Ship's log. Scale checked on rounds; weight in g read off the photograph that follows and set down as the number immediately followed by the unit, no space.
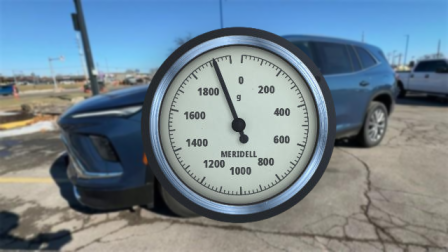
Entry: 1920g
